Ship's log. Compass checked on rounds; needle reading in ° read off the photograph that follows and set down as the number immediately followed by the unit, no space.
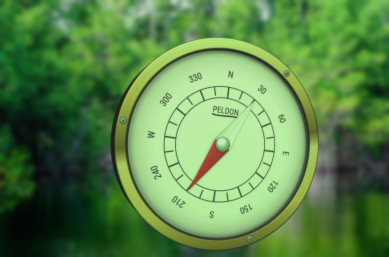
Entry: 210°
